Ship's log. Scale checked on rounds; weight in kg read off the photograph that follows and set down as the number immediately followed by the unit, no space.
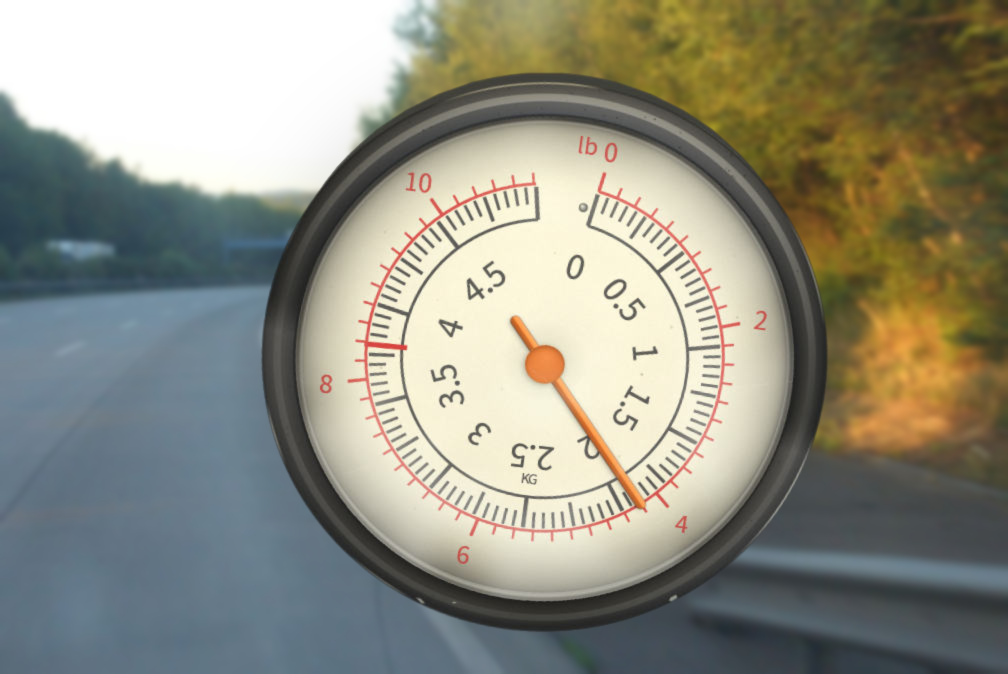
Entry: 1.9kg
